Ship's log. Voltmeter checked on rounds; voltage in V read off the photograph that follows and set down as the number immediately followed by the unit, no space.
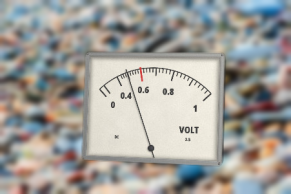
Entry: 0.5V
